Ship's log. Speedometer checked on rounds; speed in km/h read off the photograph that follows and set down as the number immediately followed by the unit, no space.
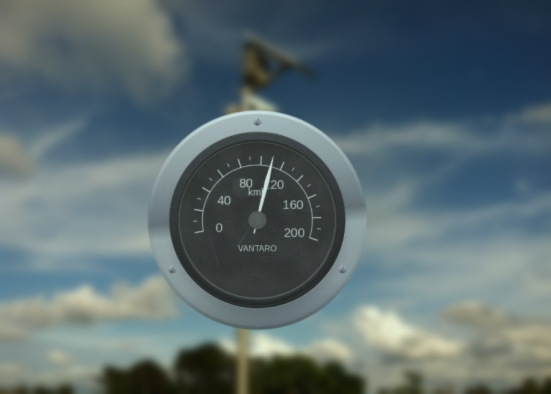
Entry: 110km/h
